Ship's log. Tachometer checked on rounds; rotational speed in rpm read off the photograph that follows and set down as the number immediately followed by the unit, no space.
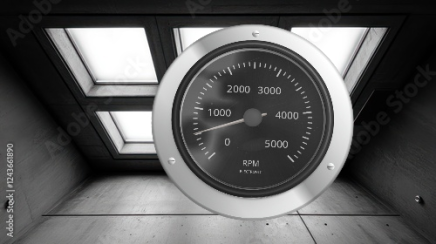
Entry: 500rpm
